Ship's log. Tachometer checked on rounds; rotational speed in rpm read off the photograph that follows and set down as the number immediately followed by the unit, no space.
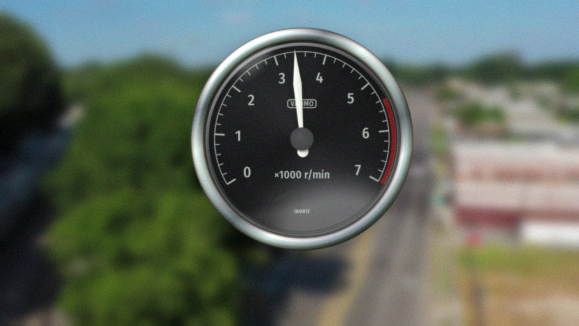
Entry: 3400rpm
